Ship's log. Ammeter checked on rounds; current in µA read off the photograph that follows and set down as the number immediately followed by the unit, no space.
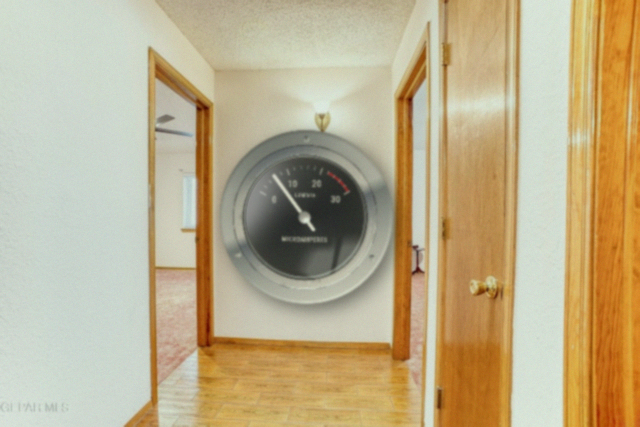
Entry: 6µA
